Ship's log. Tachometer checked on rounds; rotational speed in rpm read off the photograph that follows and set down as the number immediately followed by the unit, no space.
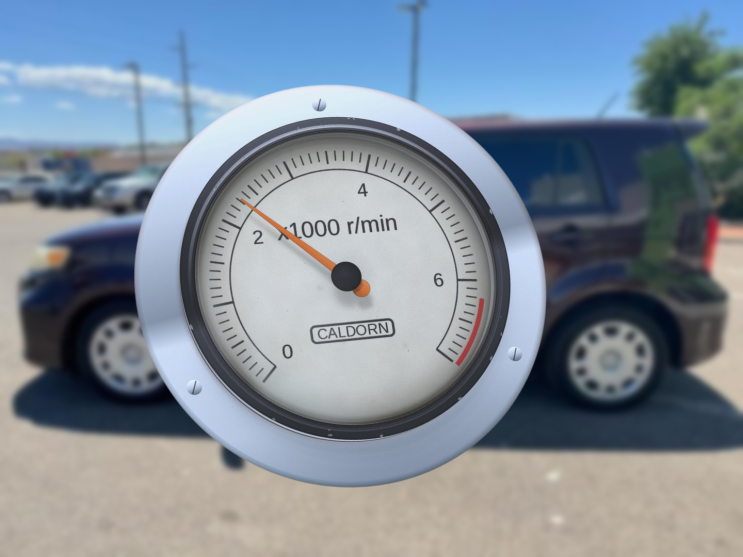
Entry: 2300rpm
